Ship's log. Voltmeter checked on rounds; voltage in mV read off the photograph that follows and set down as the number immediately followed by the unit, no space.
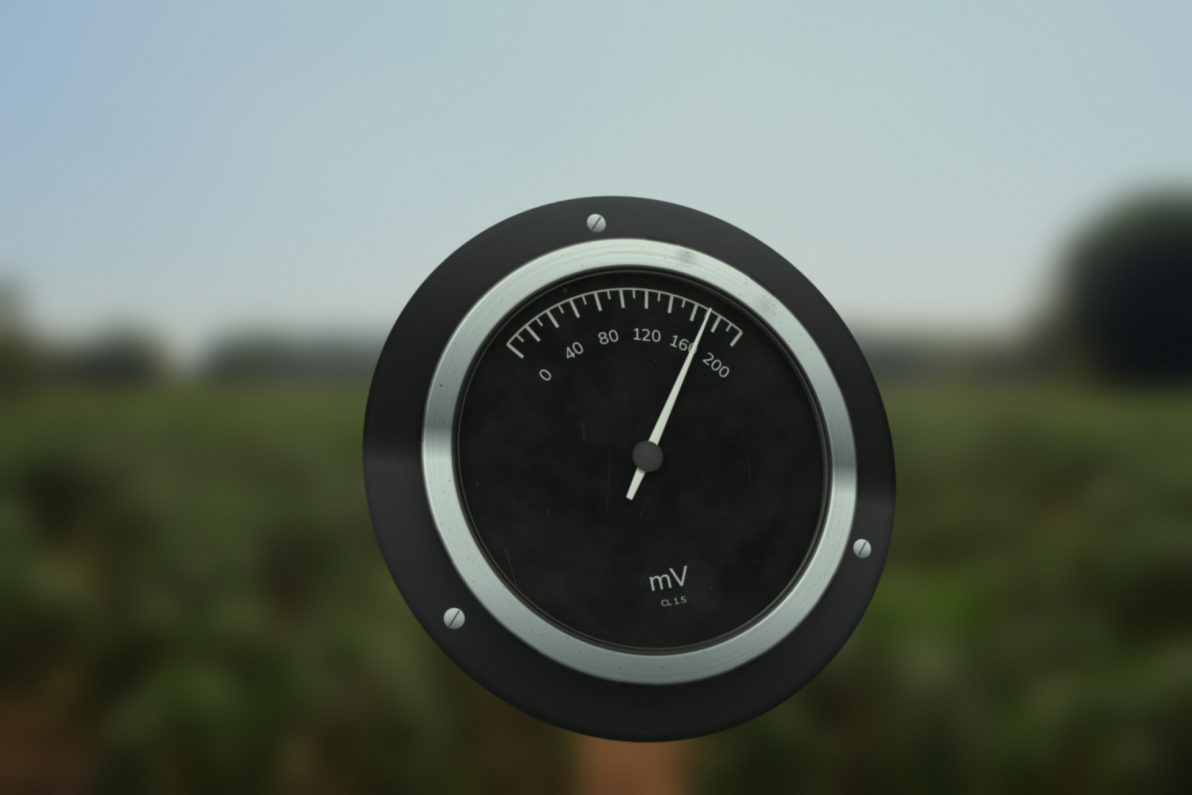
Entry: 170mV
